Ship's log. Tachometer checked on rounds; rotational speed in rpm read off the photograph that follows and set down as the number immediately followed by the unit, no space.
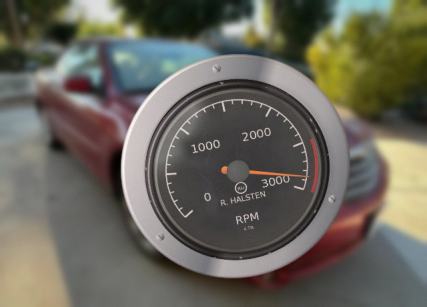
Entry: 2850rpm
